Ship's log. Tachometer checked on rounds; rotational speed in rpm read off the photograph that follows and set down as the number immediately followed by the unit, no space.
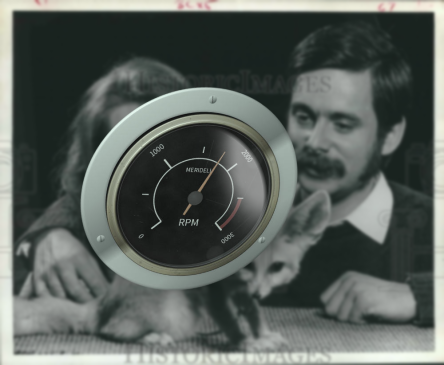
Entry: 1750rpm
